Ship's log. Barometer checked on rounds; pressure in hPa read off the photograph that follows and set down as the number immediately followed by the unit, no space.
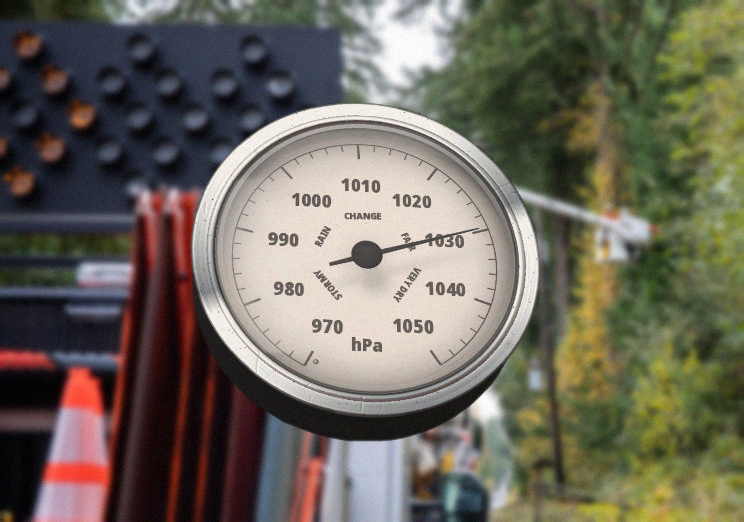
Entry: 1030hPa
